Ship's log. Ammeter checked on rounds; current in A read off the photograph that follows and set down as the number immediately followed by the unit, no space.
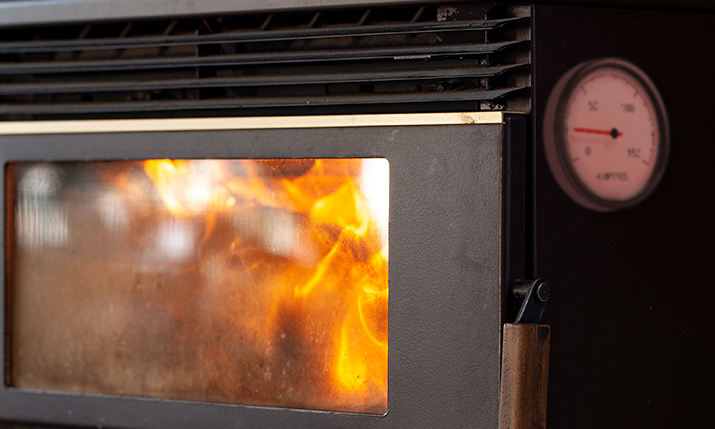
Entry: 20A
